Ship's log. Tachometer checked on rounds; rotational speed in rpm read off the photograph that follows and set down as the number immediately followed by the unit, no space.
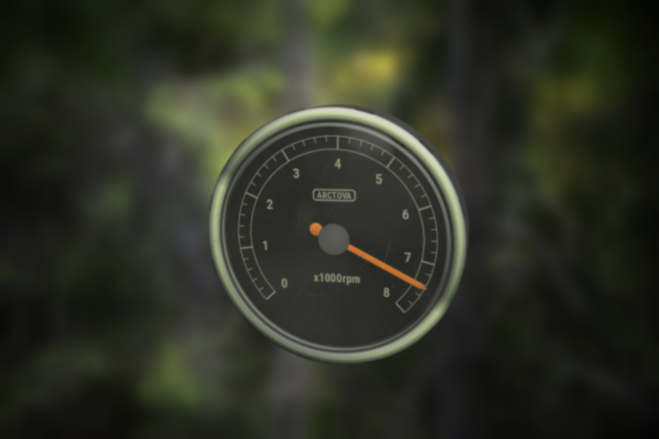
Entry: 7400rpm
